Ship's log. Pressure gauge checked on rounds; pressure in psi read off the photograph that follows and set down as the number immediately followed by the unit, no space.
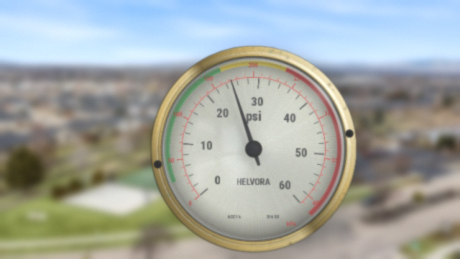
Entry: 25psi
